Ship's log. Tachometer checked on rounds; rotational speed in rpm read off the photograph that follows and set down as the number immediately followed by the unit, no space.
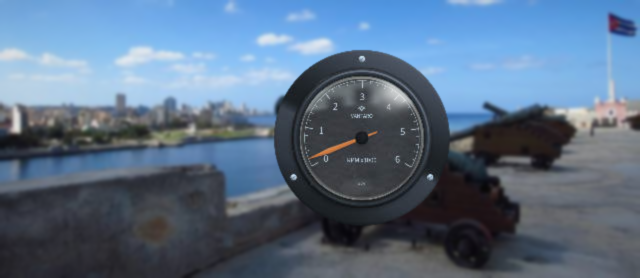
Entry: 200rpm
